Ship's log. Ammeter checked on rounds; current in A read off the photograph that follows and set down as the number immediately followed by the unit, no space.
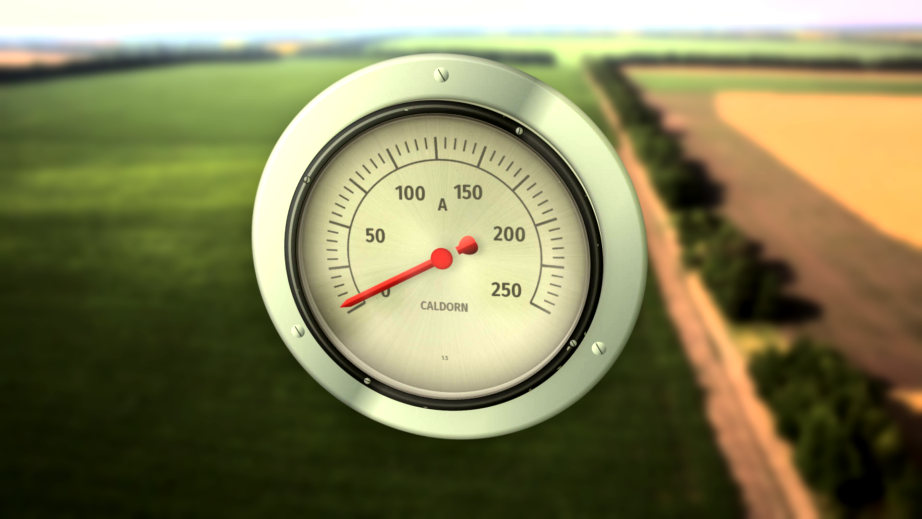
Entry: 5A
